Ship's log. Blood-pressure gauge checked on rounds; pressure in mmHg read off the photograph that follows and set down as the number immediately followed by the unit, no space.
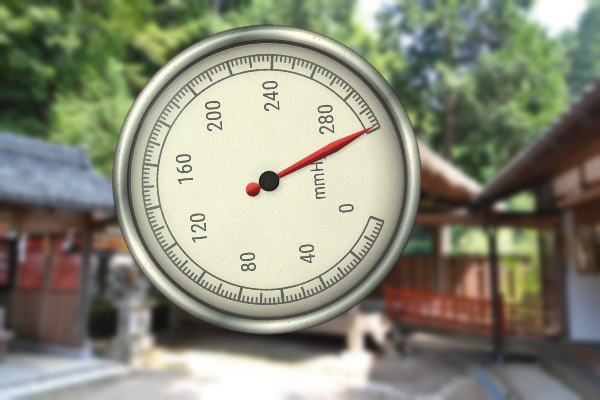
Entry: 298mmHg
